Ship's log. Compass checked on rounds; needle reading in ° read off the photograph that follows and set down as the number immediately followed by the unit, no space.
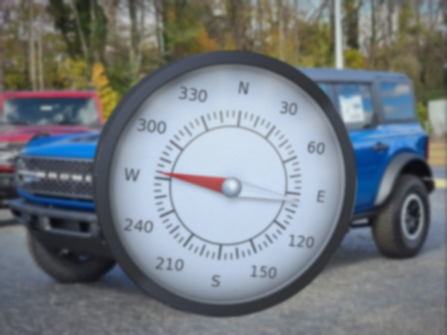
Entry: 275°
